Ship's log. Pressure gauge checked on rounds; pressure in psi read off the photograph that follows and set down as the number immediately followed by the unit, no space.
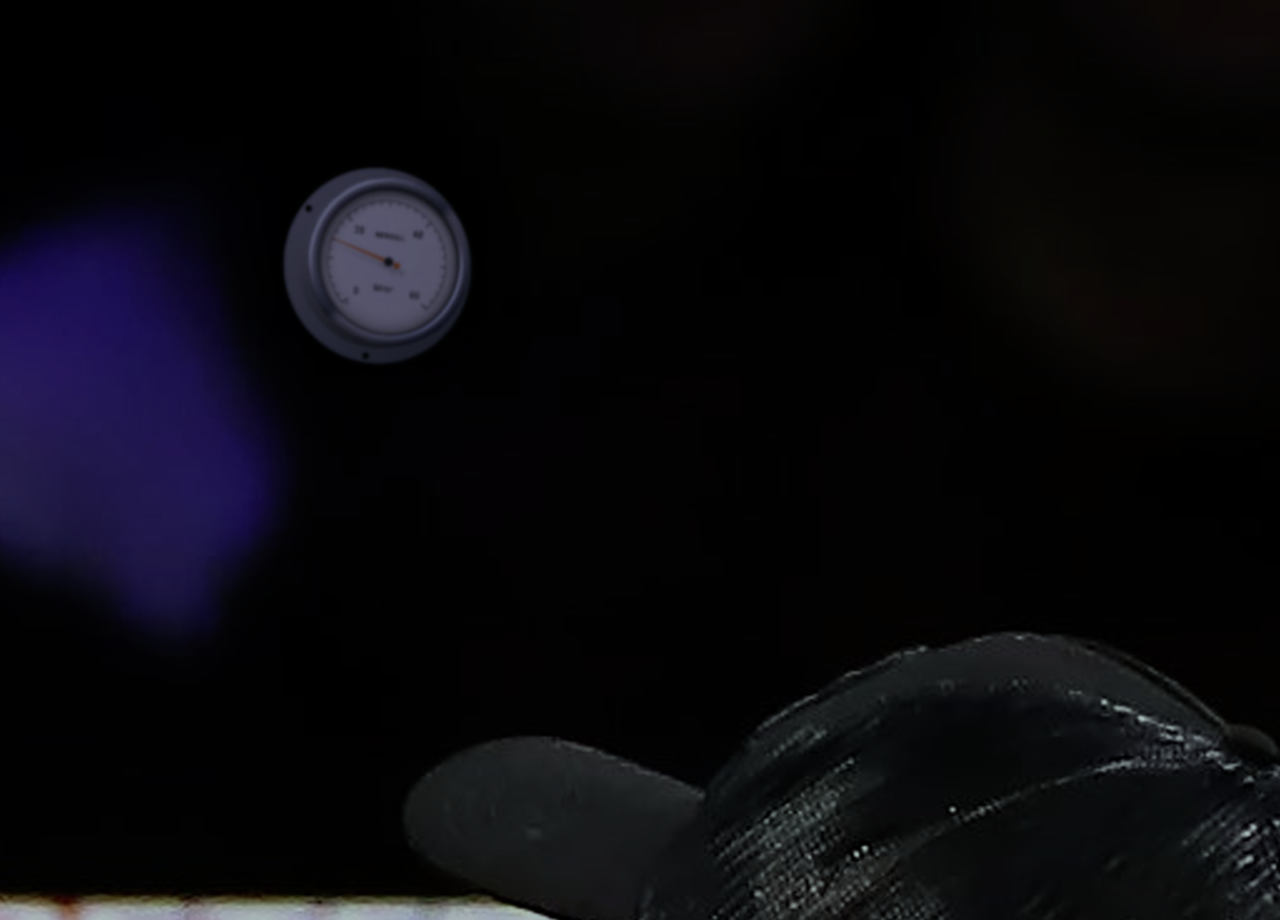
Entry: 14psi
